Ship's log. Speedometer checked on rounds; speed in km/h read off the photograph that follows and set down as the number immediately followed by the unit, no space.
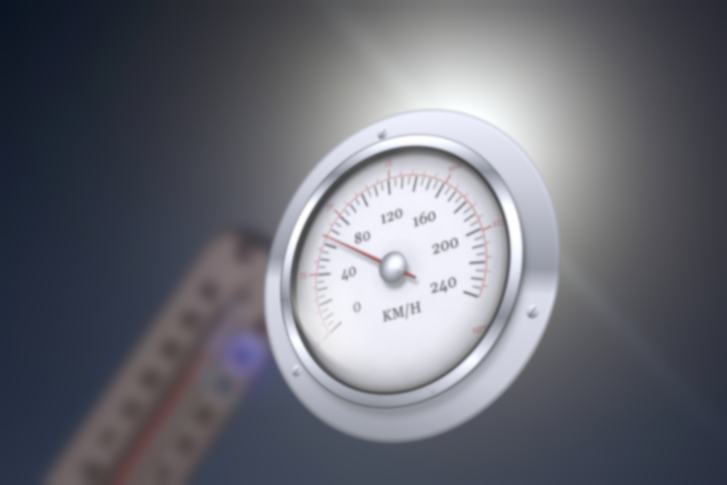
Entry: 65km/h
